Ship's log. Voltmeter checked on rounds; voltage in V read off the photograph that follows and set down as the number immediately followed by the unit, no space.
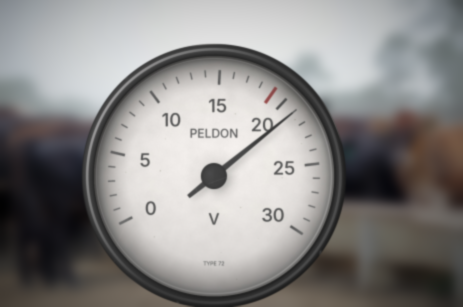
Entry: 21V
